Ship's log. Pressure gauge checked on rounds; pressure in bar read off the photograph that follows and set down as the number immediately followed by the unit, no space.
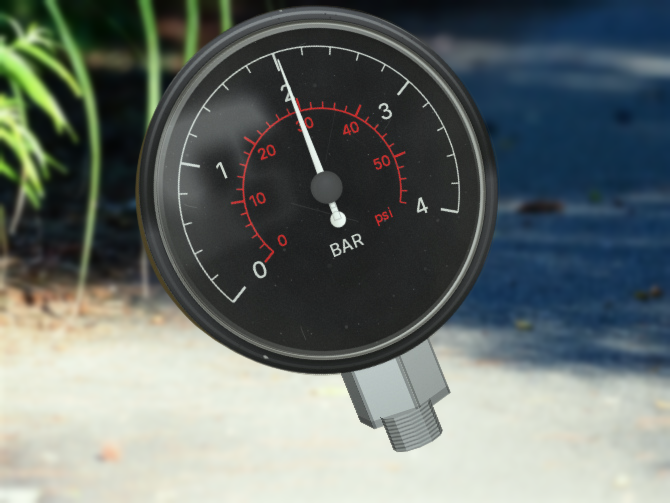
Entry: 2bar
